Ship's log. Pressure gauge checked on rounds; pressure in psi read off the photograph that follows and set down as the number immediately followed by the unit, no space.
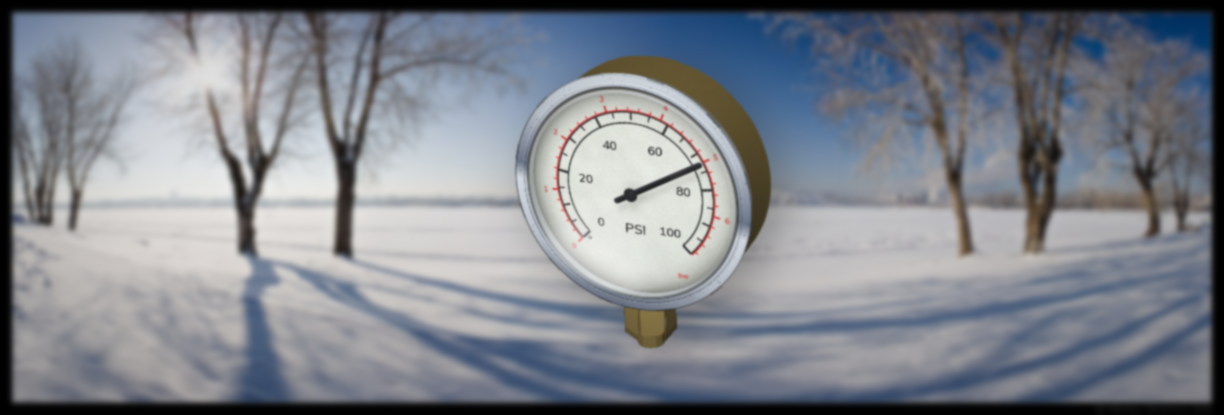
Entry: 72.5psi
